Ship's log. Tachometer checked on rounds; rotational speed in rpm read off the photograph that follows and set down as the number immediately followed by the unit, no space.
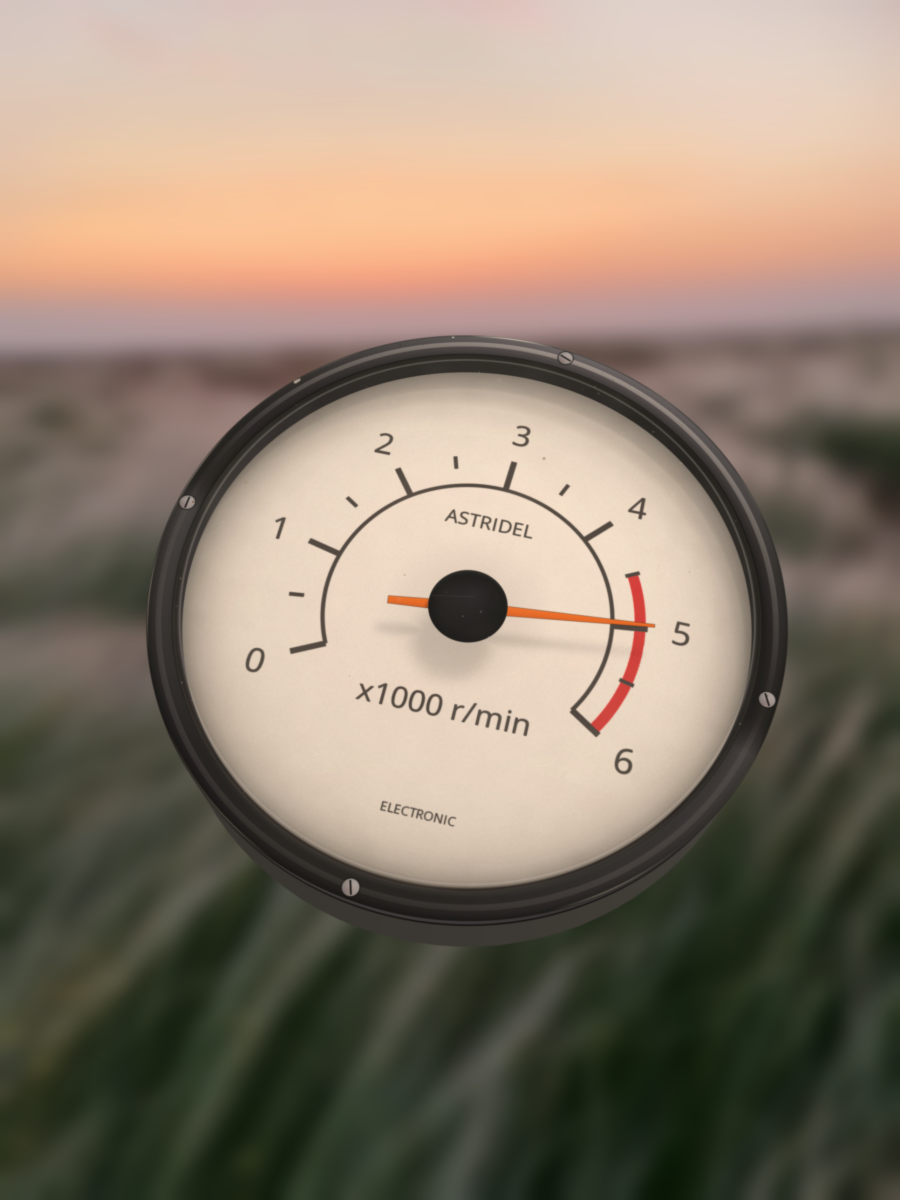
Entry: 5000rpm
